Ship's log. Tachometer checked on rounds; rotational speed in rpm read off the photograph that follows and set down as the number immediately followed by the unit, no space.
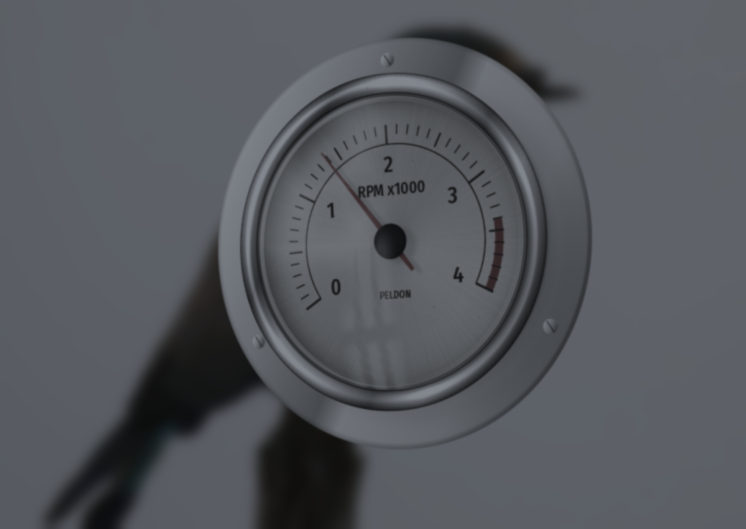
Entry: 1400rpm
